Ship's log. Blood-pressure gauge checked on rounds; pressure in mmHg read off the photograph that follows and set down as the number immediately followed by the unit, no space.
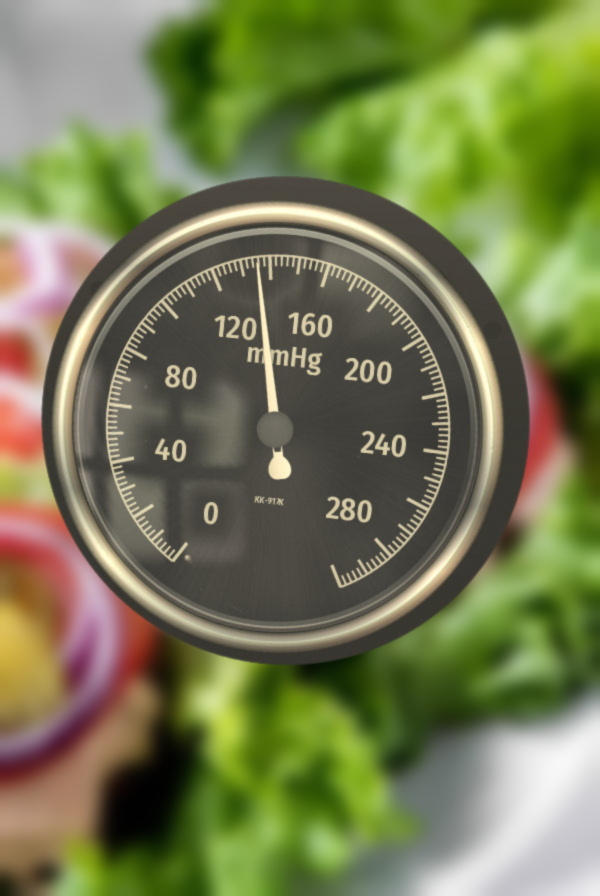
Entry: 136mmHg
